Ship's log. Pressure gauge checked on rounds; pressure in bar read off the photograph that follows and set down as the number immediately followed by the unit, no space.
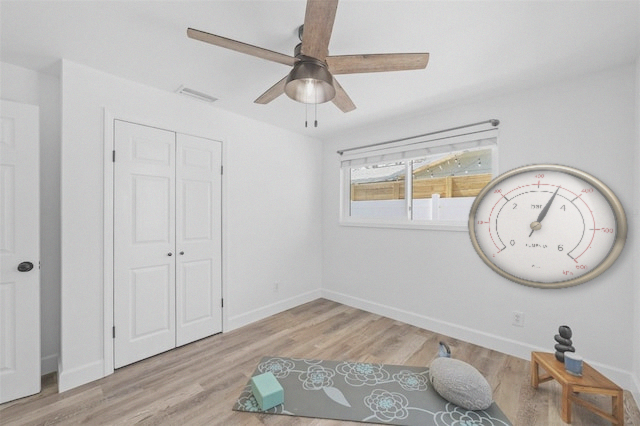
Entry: 3.5bar
